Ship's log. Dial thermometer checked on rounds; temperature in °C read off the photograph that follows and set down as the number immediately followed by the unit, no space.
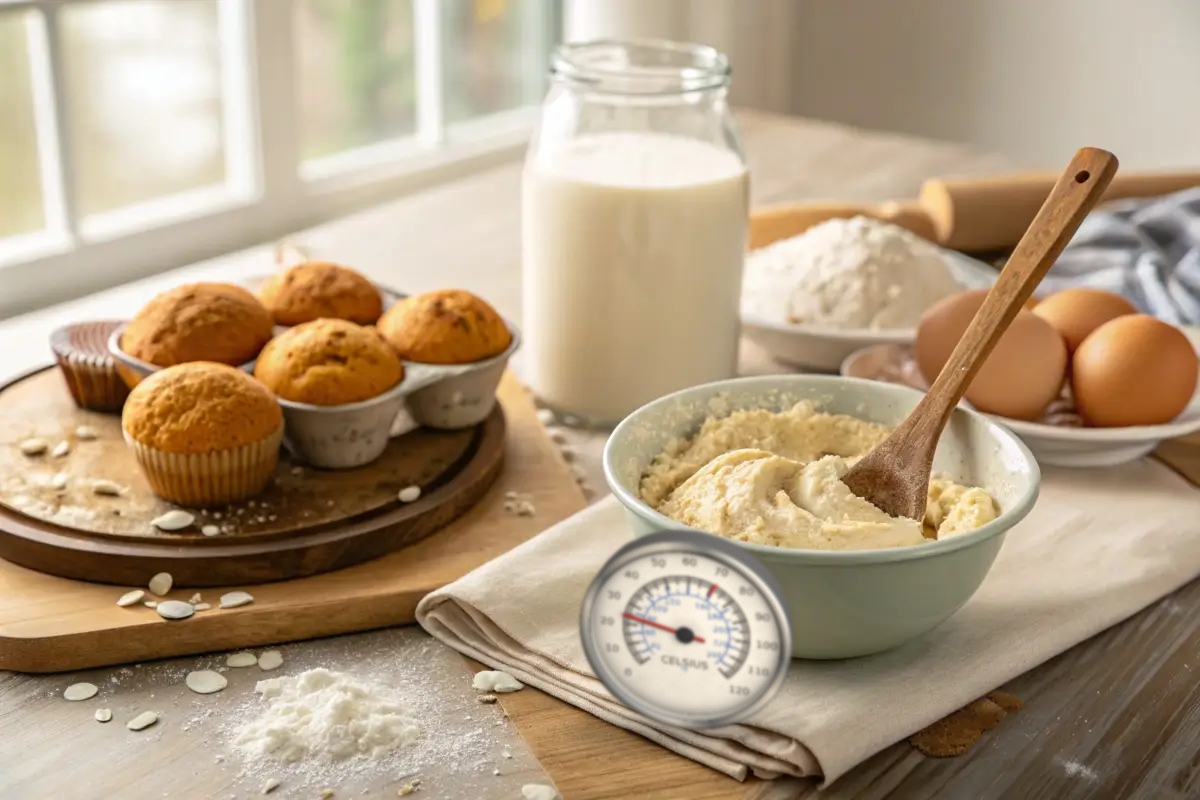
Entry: 25°C
